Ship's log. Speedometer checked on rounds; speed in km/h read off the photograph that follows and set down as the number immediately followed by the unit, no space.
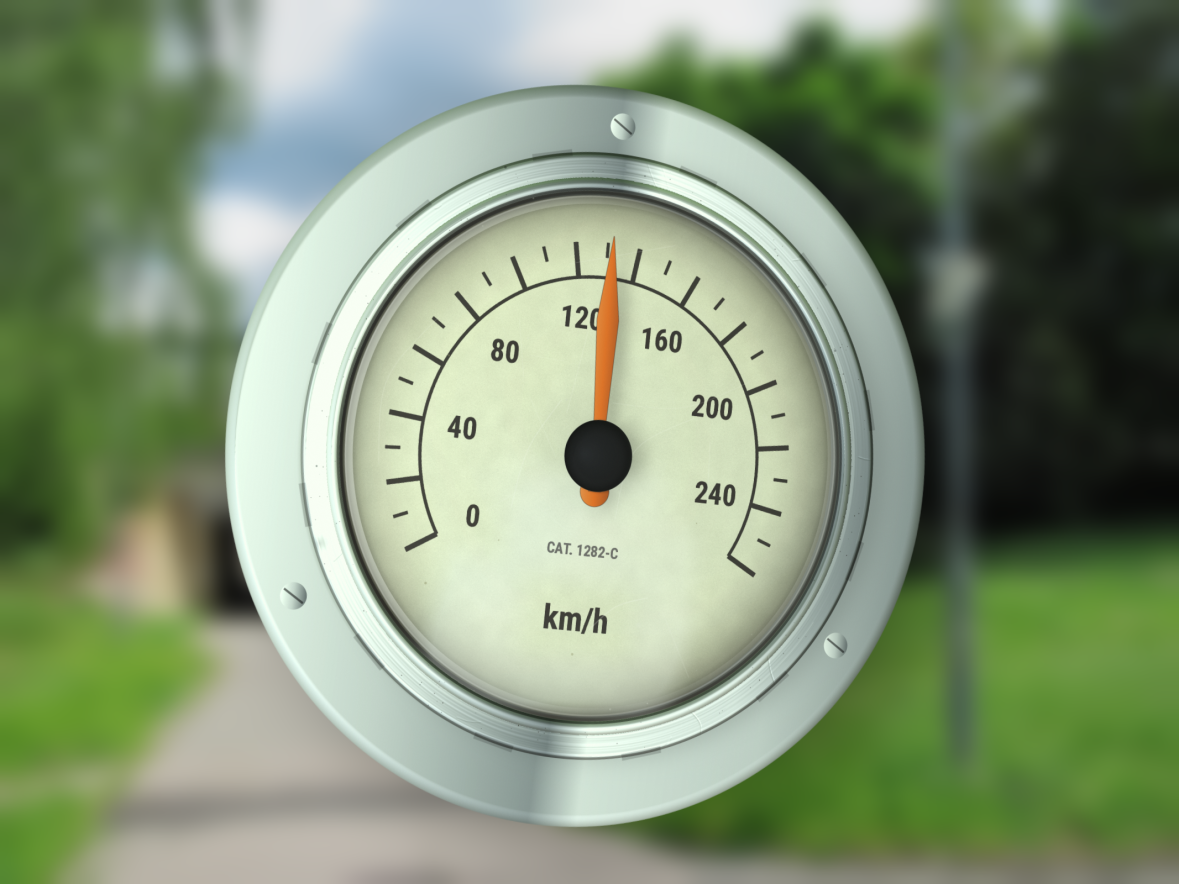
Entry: 130km/h
